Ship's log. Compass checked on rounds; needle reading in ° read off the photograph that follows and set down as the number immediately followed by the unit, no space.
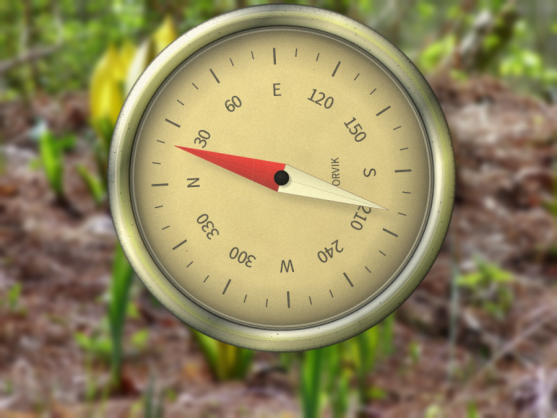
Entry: 20°
